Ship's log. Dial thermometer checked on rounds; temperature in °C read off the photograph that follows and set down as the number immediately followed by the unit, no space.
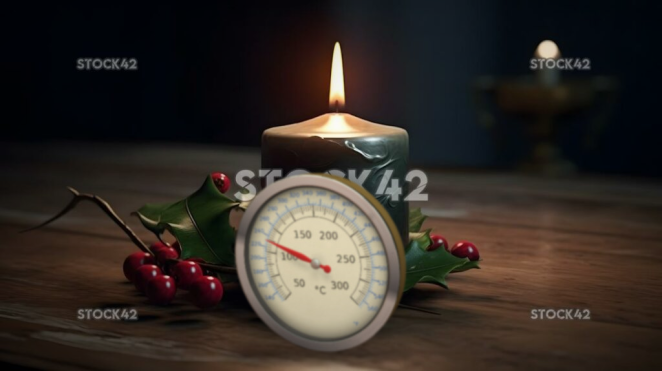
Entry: 112.5°C
